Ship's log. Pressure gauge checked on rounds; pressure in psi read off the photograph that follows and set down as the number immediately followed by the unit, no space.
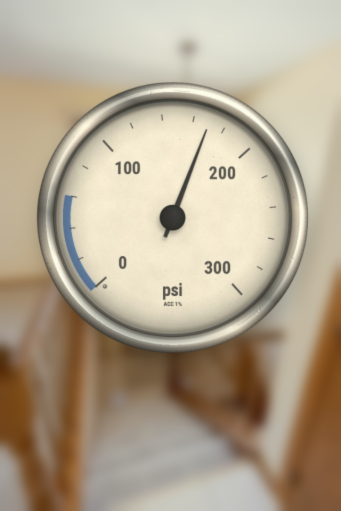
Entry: 170psi
